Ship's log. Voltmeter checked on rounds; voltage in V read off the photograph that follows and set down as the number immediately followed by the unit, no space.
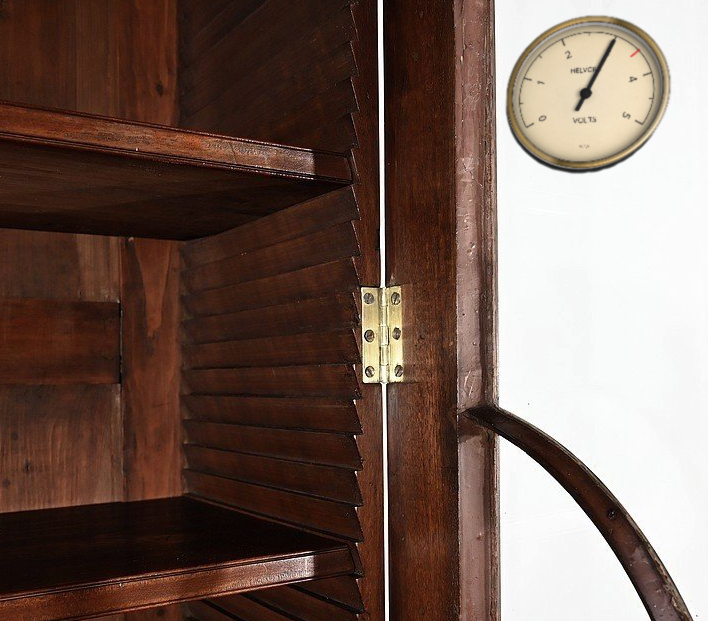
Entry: 3V
